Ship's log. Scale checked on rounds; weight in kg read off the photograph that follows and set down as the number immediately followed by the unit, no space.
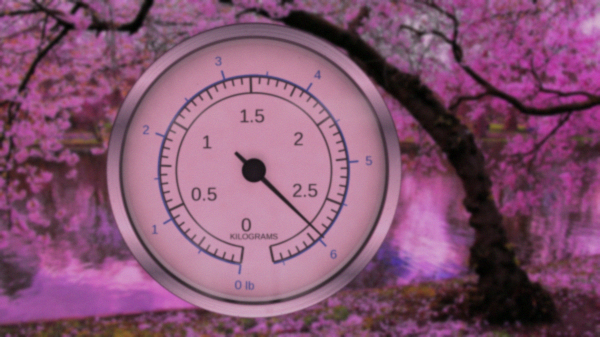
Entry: 2.7kg
